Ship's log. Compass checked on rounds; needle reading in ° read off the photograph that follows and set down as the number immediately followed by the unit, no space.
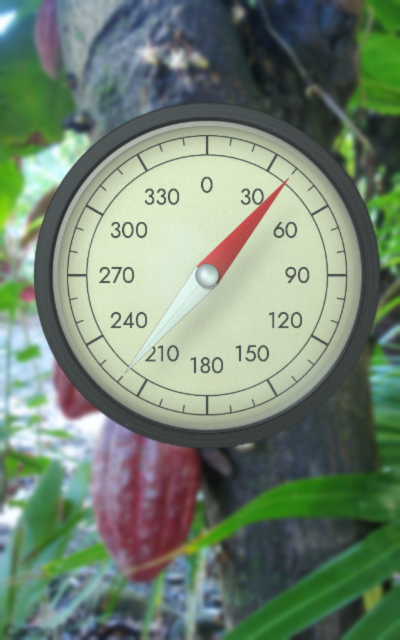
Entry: 40°
